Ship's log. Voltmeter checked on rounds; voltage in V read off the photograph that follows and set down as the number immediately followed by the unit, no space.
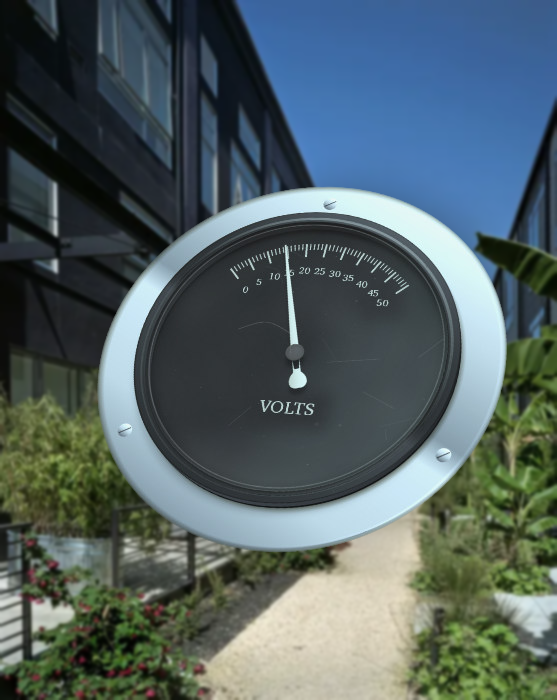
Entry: 15V
